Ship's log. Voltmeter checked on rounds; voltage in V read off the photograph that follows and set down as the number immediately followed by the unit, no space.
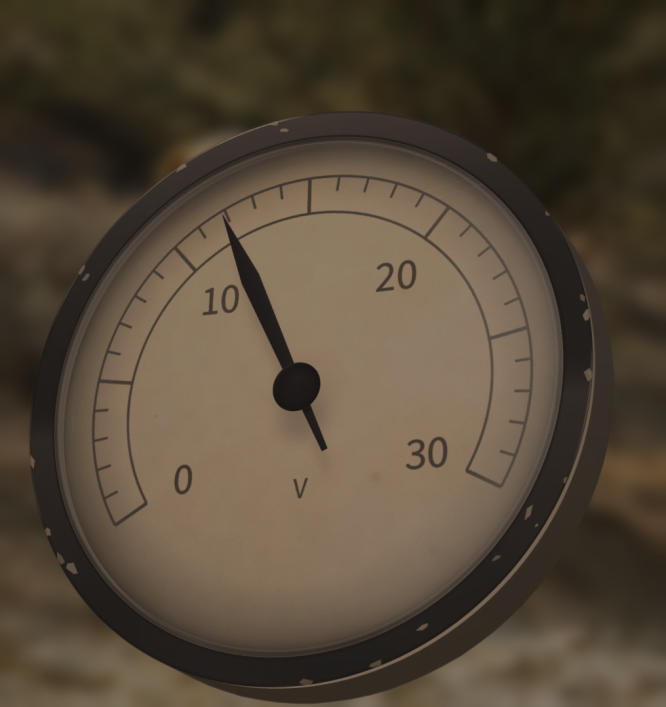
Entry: 12V
